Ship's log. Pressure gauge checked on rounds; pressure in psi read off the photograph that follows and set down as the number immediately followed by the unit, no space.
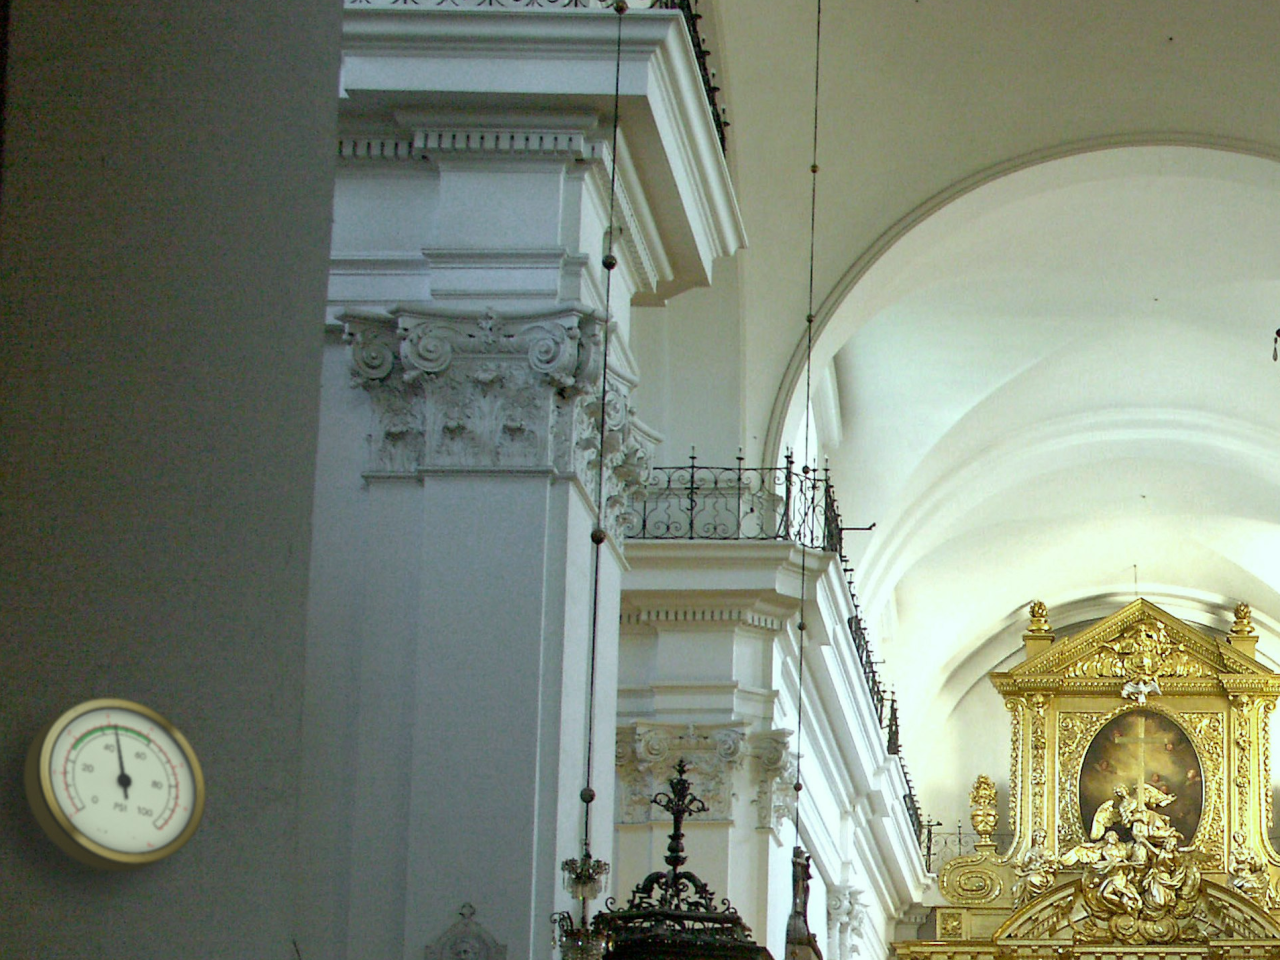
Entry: 45psi
